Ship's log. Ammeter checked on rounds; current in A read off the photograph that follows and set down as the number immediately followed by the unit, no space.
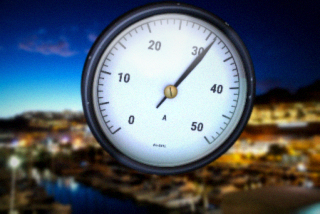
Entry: 31A
